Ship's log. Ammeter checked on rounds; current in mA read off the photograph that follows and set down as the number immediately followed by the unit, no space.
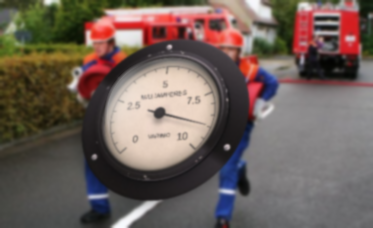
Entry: 9mA
